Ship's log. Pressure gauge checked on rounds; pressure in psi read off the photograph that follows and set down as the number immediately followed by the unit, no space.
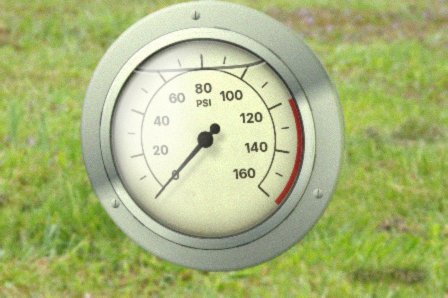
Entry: 0psi
